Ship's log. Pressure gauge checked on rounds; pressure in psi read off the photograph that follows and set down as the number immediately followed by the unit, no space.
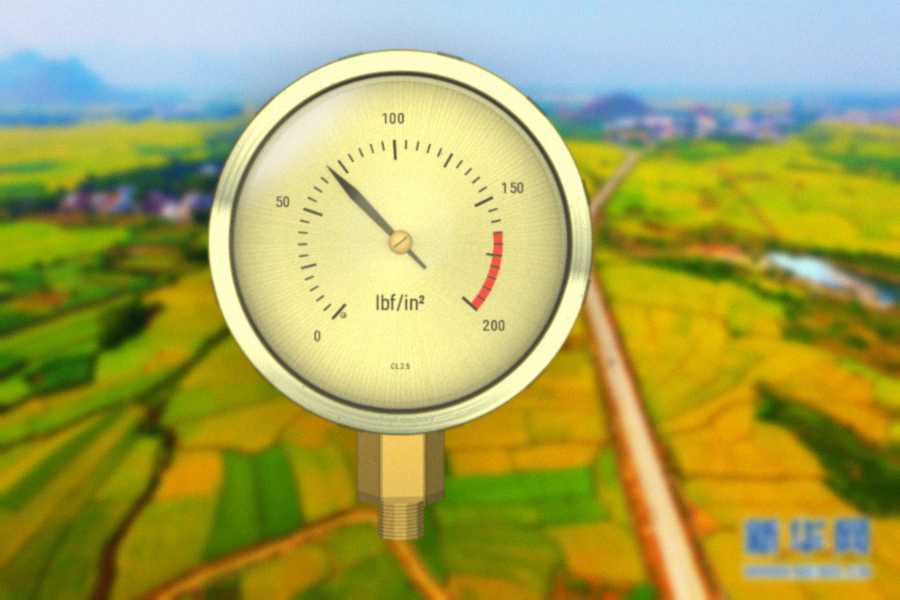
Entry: 70psi
